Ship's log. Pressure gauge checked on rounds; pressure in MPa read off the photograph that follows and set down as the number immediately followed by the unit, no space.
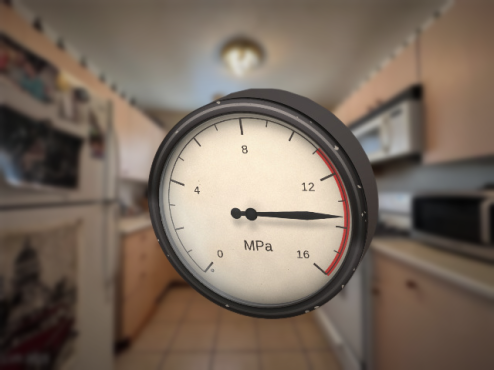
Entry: 13.5MPa
